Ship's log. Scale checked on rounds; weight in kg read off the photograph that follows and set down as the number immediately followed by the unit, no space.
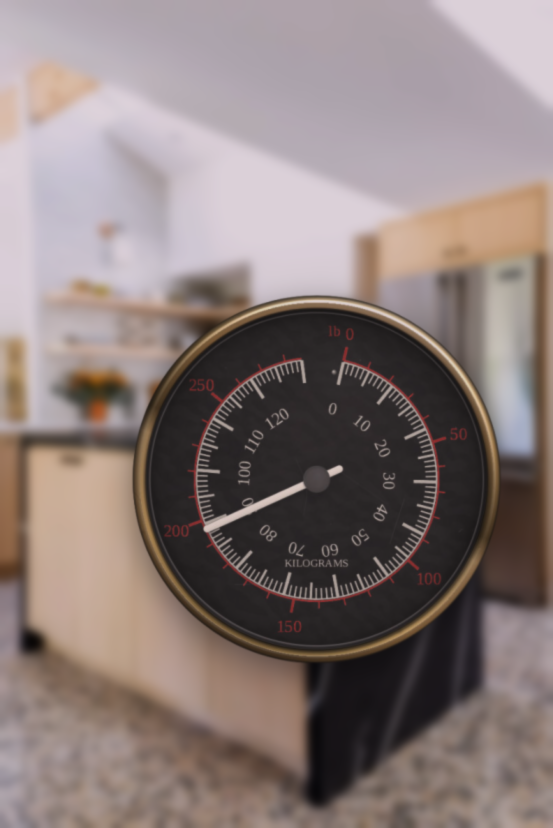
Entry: 89kg
